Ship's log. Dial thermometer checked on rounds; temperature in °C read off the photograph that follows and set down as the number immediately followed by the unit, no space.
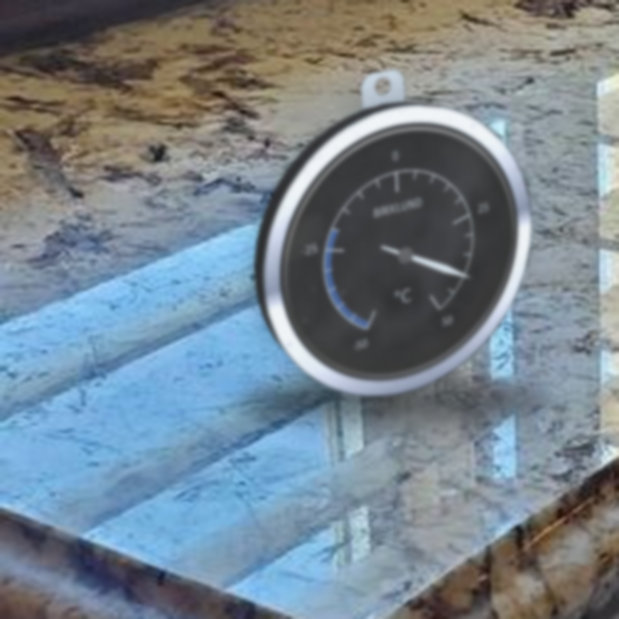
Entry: 40°C
